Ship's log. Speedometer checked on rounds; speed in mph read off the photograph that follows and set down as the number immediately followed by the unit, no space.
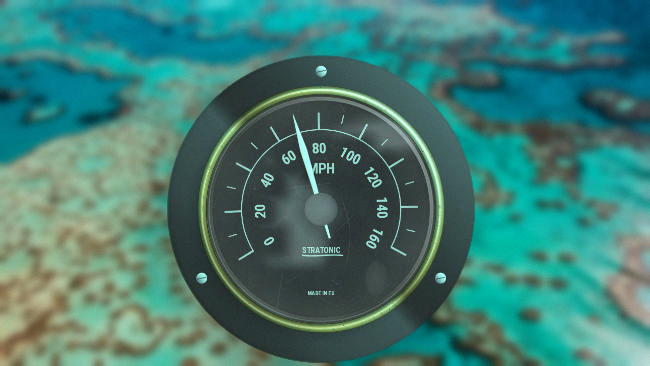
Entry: 70mph
